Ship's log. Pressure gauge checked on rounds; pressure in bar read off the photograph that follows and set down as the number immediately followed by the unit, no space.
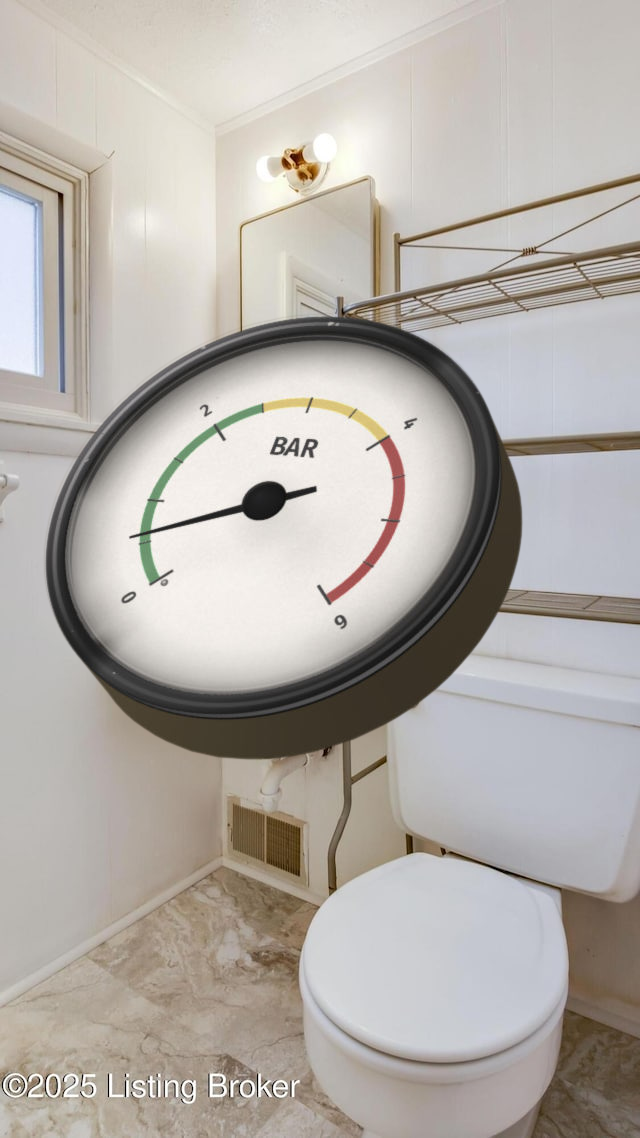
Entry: 0.5bar
